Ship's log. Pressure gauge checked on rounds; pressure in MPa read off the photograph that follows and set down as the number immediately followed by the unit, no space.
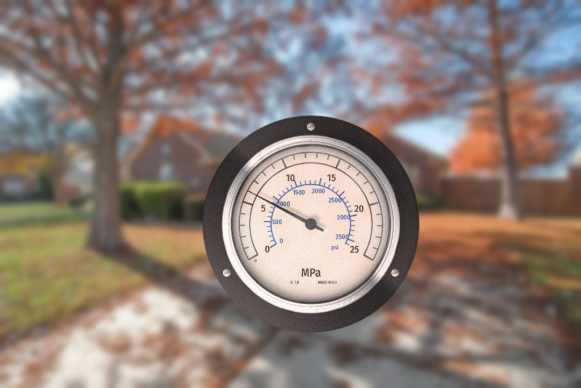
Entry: 6MPa
